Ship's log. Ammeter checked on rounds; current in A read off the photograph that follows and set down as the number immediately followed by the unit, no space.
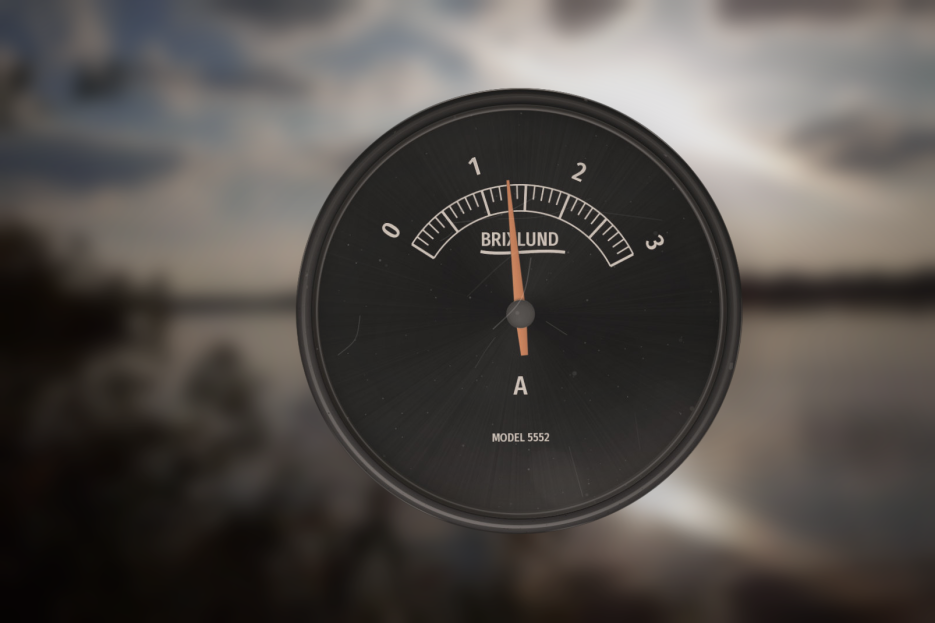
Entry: 1.3A
